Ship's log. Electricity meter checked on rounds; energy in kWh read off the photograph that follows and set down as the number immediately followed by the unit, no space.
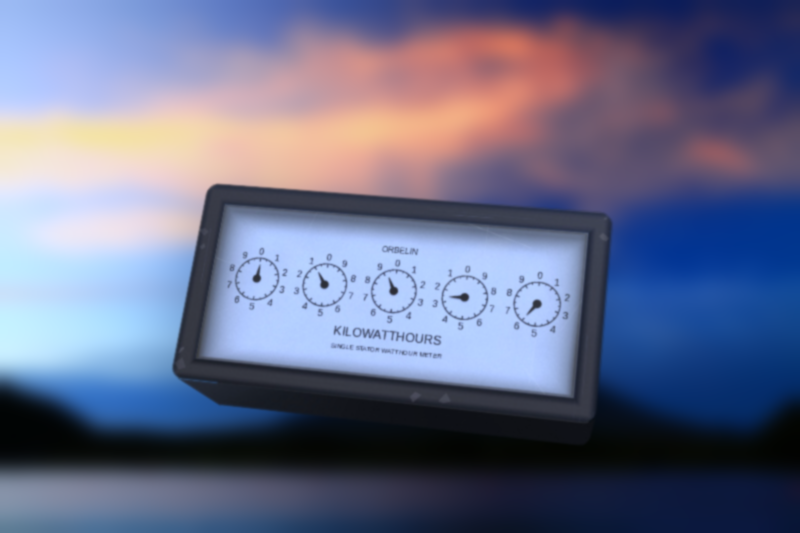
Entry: 926kWh
